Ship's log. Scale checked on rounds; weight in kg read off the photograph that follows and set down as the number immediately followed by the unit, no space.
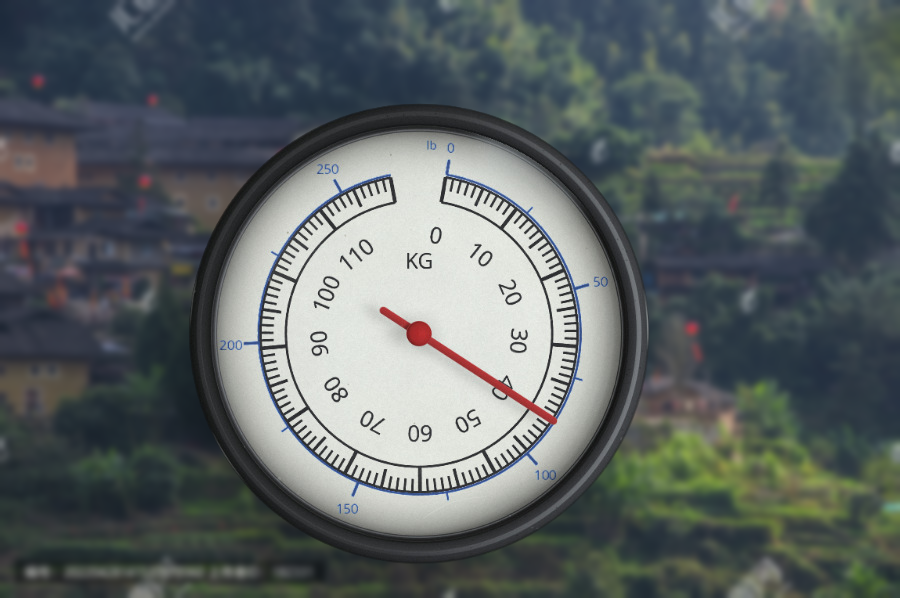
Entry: 40kg
